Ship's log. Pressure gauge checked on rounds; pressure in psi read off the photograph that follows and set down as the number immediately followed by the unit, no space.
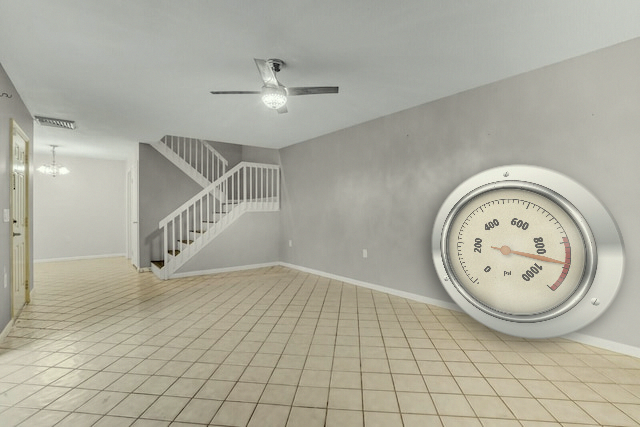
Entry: 880psi
